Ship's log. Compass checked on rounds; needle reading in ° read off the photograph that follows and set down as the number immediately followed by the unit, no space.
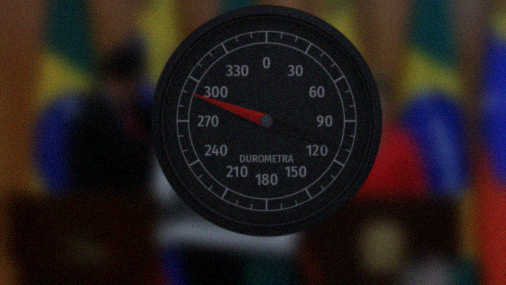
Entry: 290°
